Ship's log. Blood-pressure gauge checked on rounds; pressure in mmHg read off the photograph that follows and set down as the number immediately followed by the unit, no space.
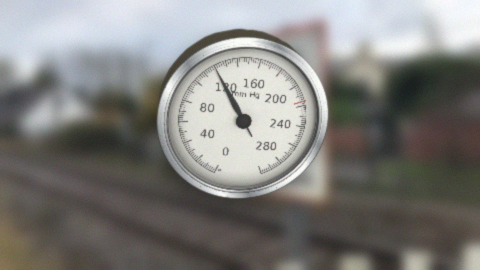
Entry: 120mmHg
